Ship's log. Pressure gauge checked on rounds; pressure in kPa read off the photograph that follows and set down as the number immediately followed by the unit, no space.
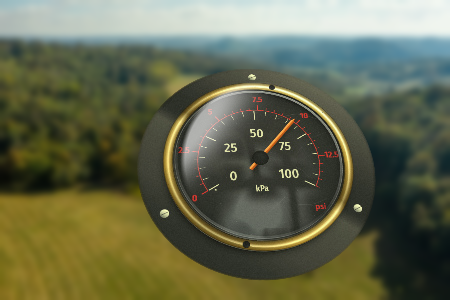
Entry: 67.5kPa
